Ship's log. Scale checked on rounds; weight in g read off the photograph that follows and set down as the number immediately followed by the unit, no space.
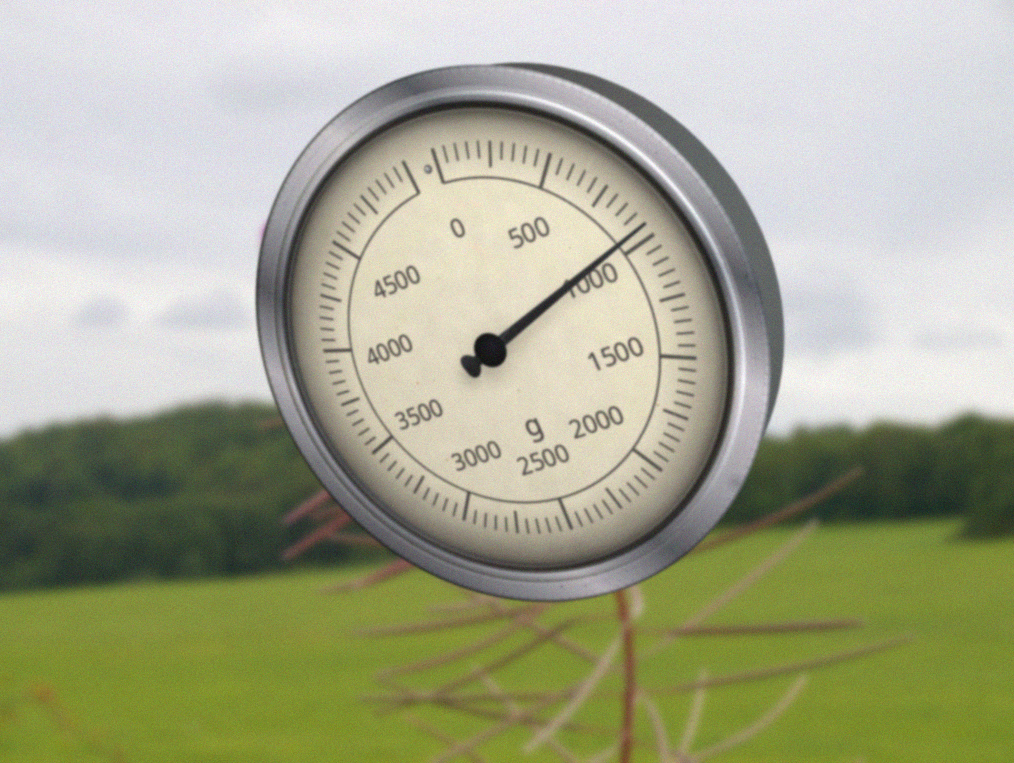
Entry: 950g
